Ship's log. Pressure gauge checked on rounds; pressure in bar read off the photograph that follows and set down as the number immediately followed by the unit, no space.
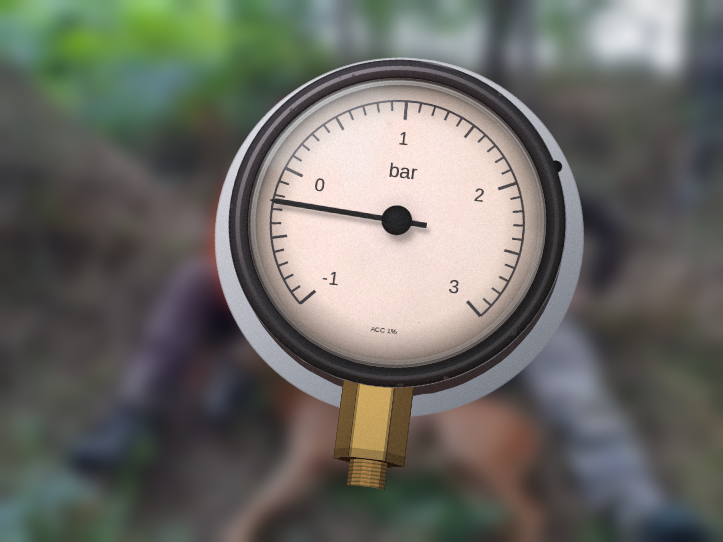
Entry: -0.25bar
